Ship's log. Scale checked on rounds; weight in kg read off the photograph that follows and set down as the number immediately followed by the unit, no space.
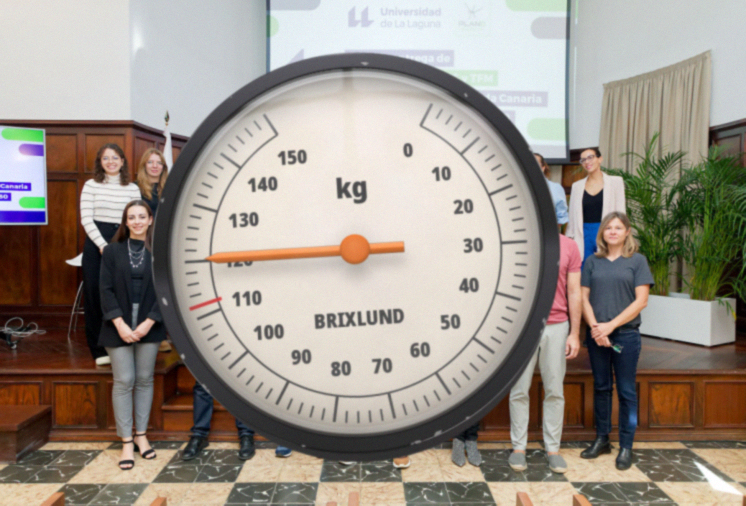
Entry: 120kg
